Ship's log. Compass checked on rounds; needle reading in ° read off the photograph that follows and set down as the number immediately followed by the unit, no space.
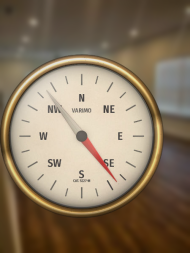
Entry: 142.5°
